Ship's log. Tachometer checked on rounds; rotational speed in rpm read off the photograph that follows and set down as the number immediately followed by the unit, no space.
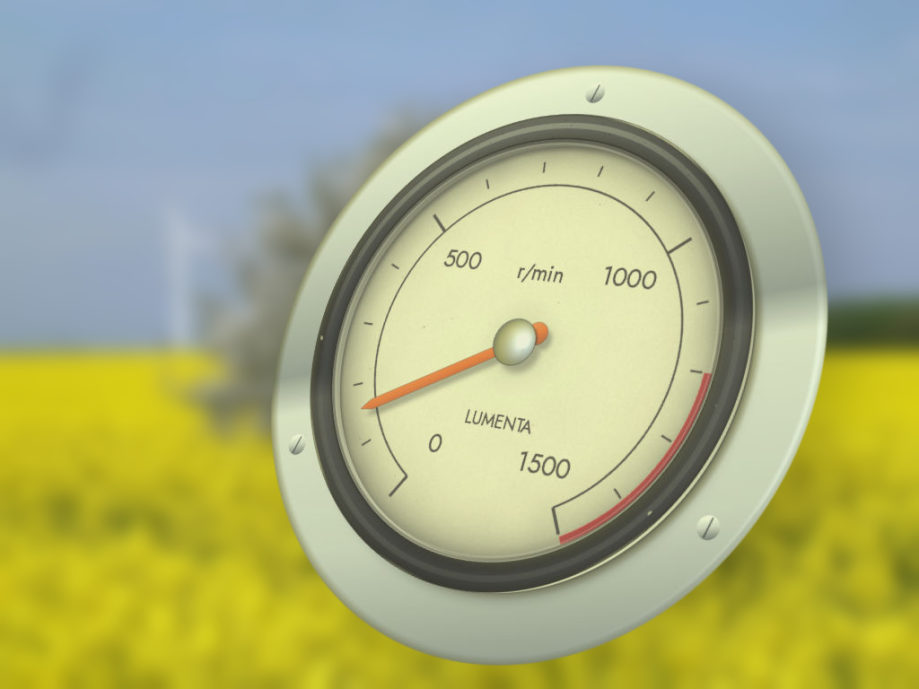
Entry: 150rpm
